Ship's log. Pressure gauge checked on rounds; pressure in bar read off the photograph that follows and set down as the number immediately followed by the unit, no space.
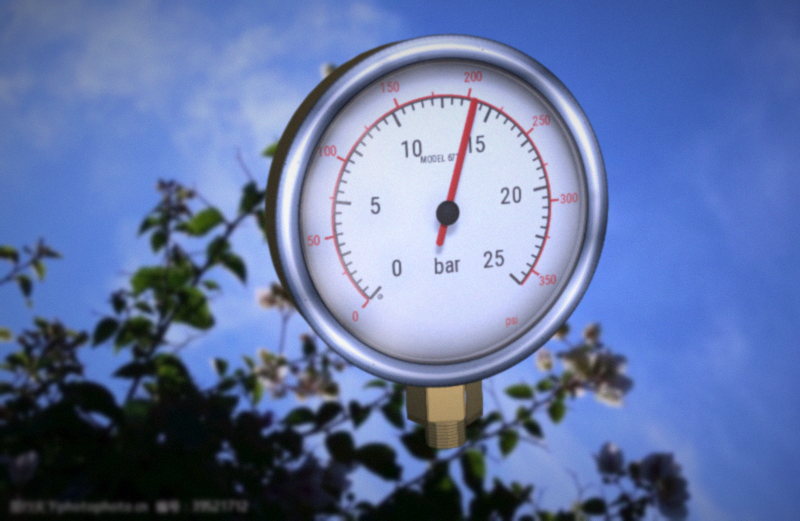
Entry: 14bar
